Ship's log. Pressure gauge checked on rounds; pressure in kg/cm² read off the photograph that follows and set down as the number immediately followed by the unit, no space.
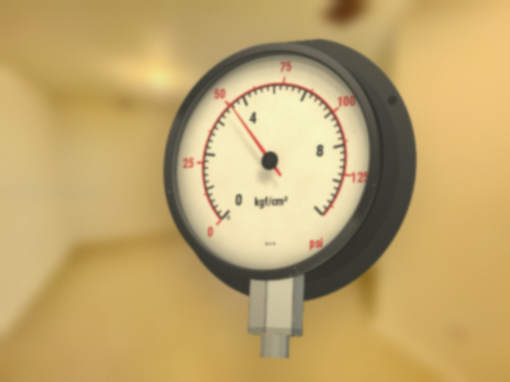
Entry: 3.6kg/cm²
